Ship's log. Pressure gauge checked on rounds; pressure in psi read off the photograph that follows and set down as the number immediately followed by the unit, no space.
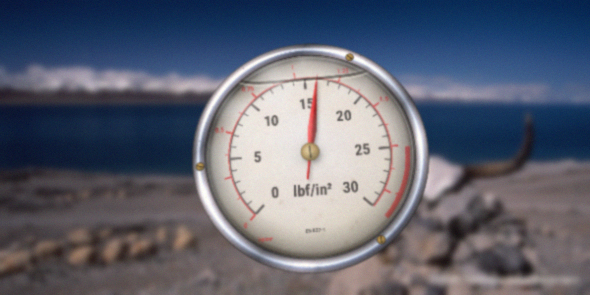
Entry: 16psi
